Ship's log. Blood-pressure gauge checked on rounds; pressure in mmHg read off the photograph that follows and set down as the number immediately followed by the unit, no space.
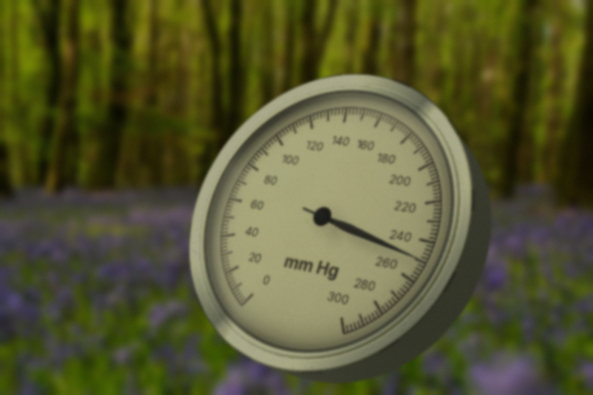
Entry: 250mmHg
